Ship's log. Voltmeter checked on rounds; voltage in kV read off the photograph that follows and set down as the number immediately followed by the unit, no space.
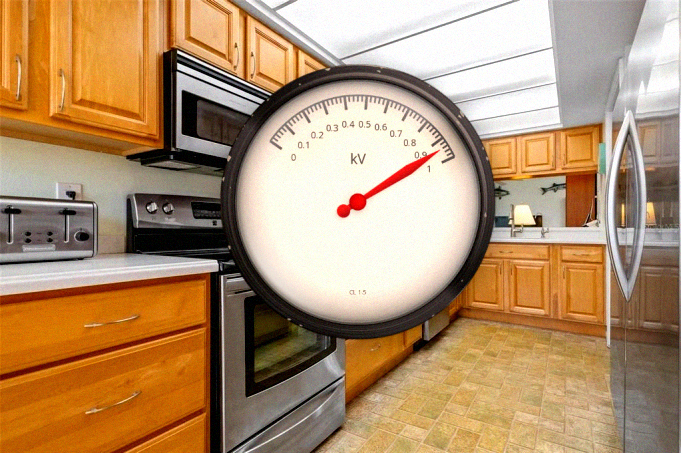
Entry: 0.94kV
